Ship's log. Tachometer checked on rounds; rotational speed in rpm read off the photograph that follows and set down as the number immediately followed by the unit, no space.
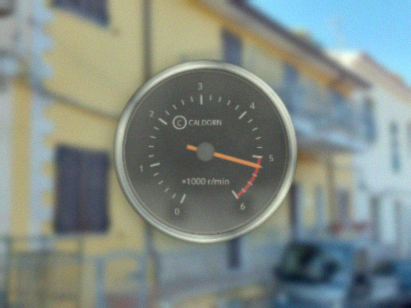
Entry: 5200rpm
